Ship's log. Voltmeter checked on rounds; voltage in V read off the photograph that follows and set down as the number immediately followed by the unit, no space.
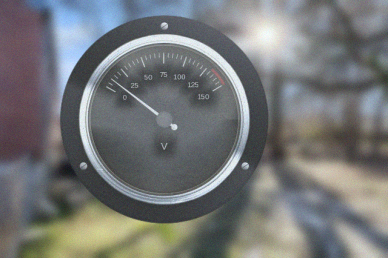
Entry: 10V
